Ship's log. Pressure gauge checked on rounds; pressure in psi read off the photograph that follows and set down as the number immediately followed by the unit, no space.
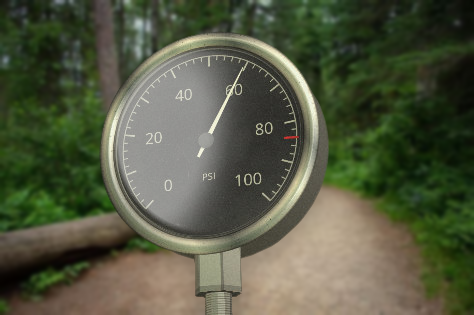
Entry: 60psi
